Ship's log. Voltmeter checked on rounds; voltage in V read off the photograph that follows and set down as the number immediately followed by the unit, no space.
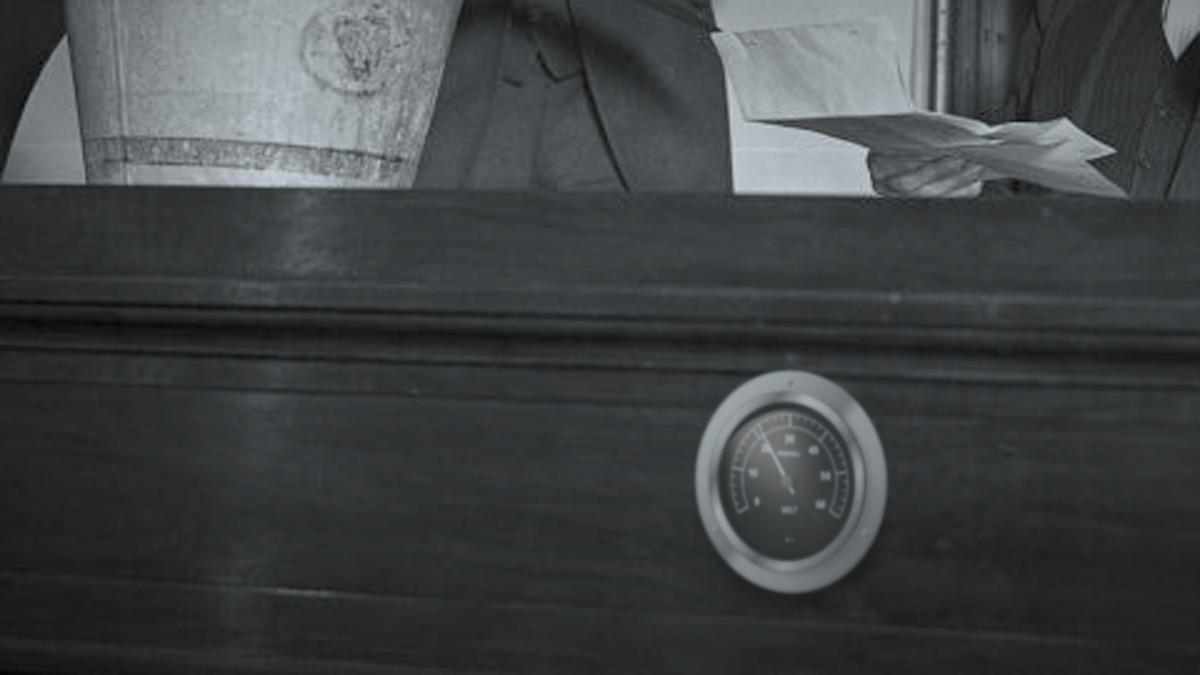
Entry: 22V
